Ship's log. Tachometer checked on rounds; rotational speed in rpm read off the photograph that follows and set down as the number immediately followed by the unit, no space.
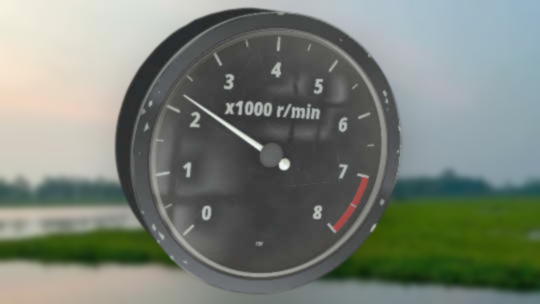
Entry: 2250rpm
